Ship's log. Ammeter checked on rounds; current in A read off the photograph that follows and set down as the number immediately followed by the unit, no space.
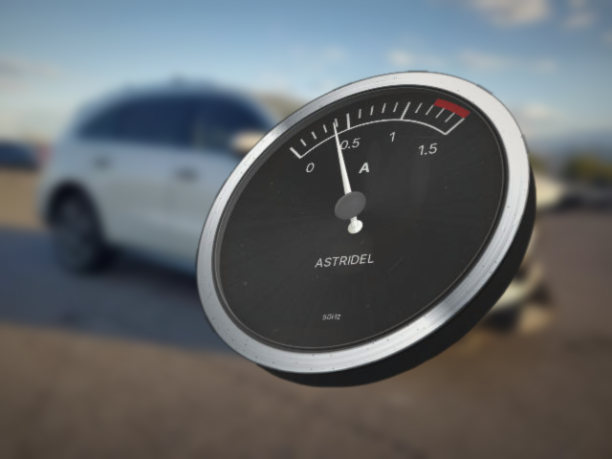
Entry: 0.4A
